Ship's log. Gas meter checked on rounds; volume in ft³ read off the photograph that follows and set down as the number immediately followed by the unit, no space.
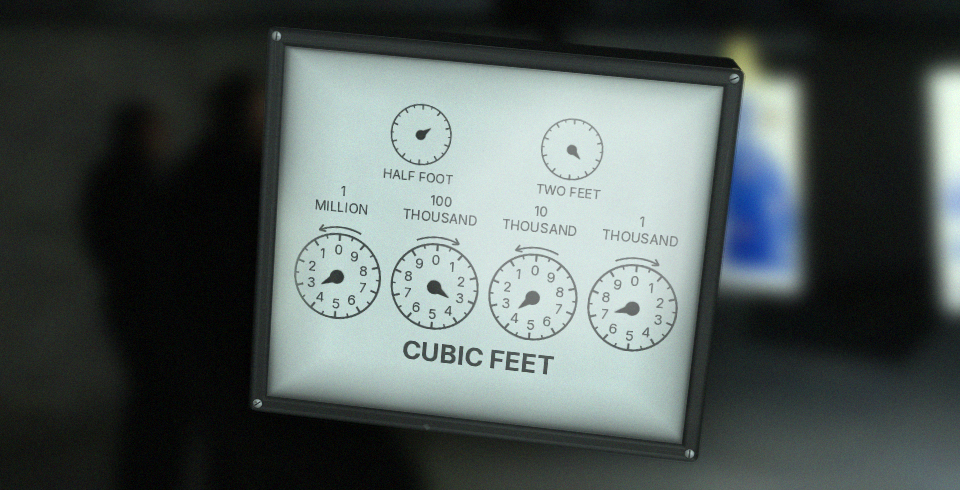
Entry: 333700ft³
